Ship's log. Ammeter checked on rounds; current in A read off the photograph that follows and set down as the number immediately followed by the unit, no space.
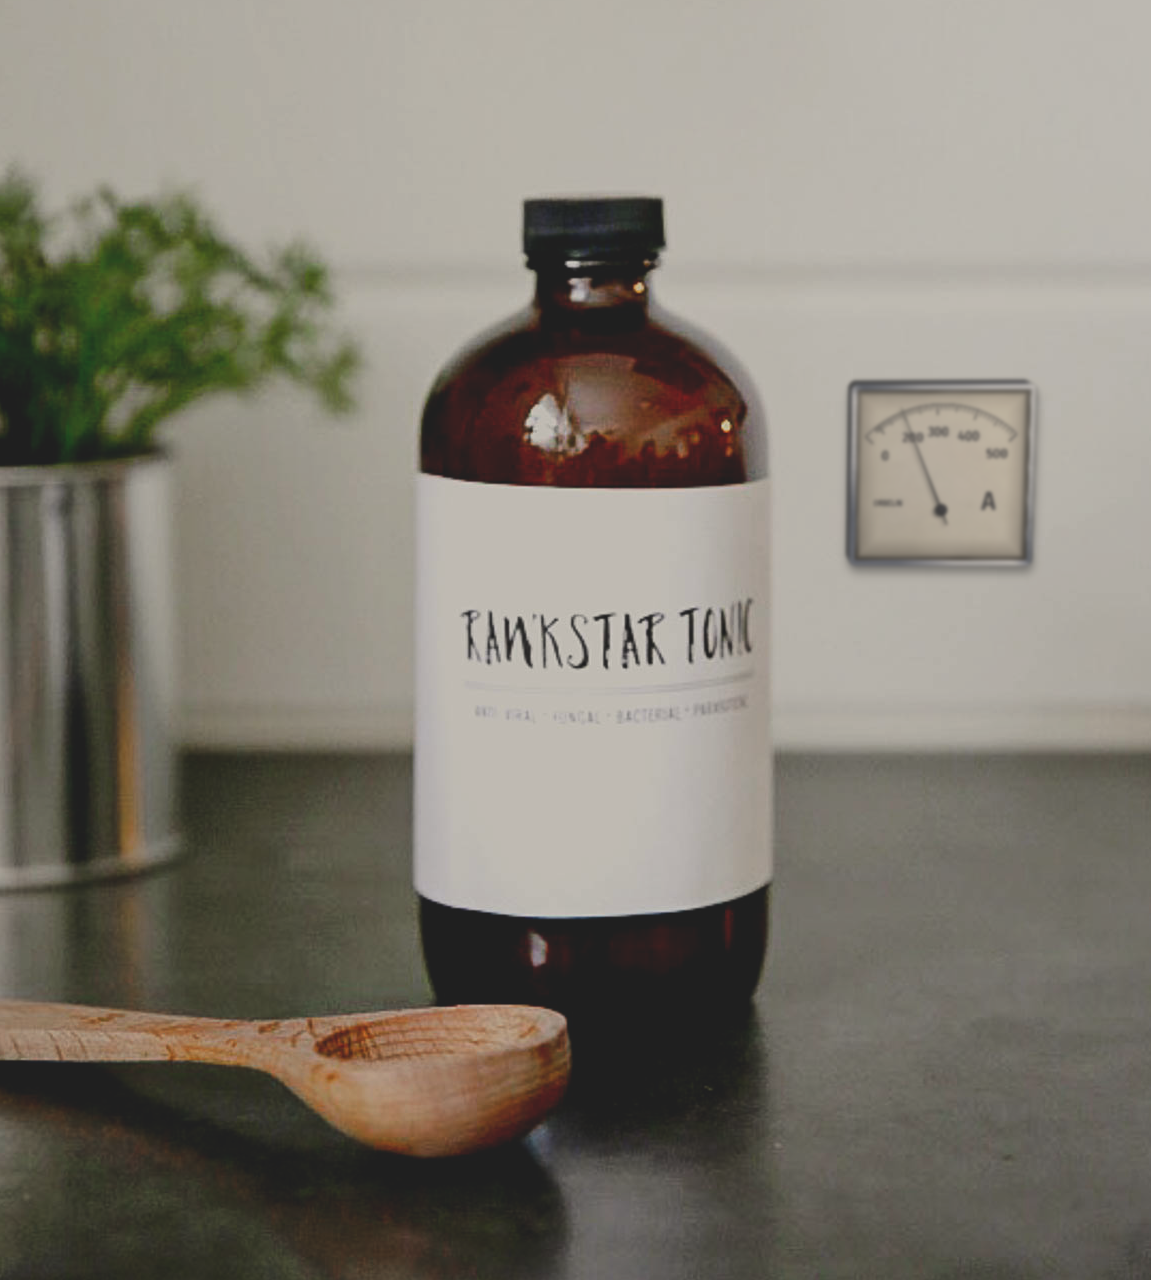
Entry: 200A
